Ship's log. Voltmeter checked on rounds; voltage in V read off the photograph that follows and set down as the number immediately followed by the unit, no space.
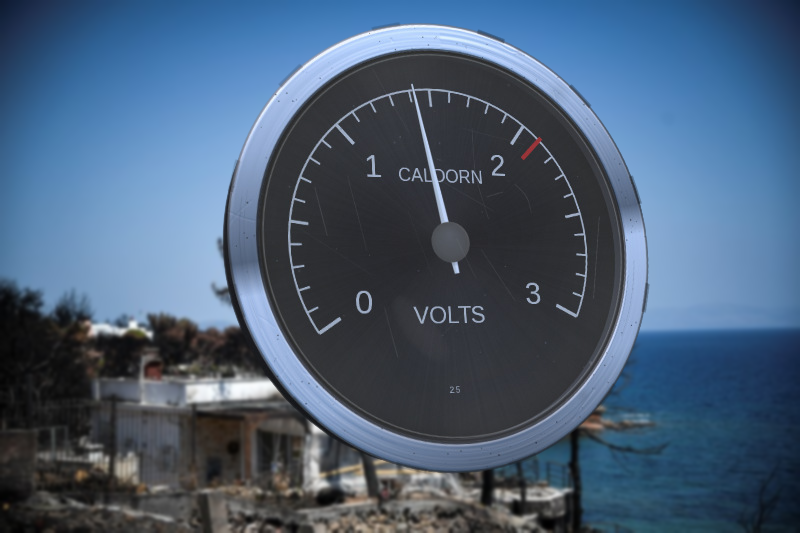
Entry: 1.4V
